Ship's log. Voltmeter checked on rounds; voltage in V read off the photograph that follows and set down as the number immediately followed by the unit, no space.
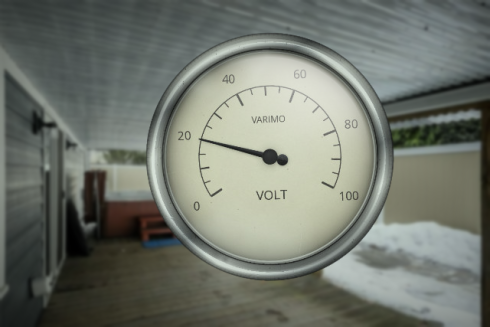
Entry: 20V
